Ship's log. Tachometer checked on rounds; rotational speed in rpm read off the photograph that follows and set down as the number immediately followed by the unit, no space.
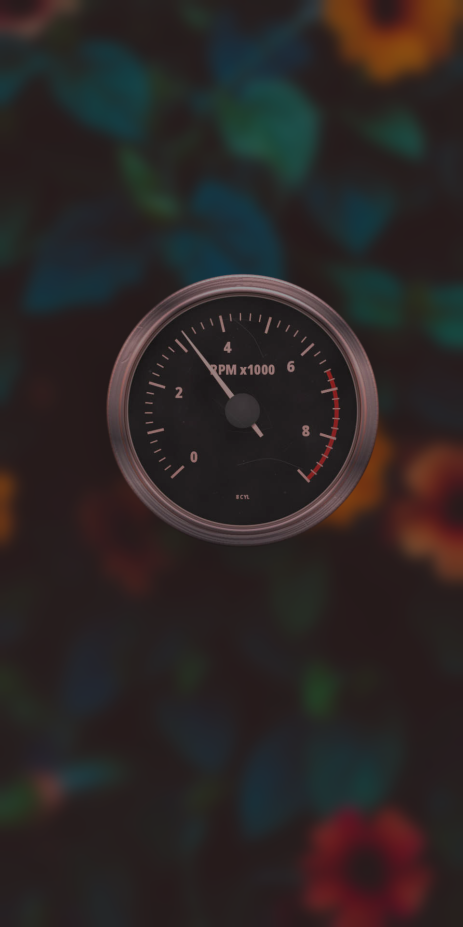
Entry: 3200rpm
